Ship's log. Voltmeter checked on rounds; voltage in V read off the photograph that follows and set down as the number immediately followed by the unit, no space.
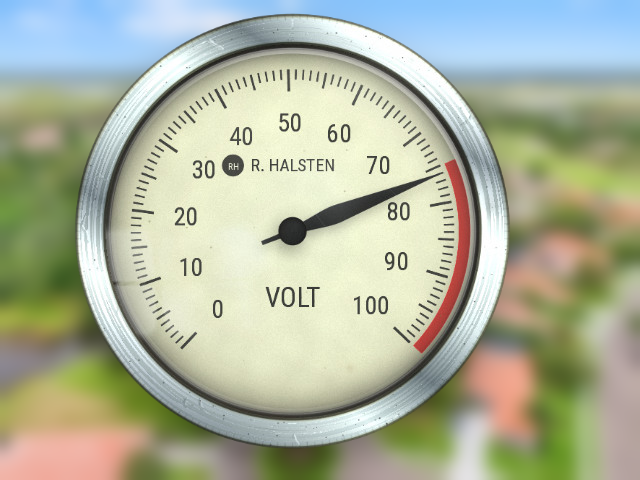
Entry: 76V
